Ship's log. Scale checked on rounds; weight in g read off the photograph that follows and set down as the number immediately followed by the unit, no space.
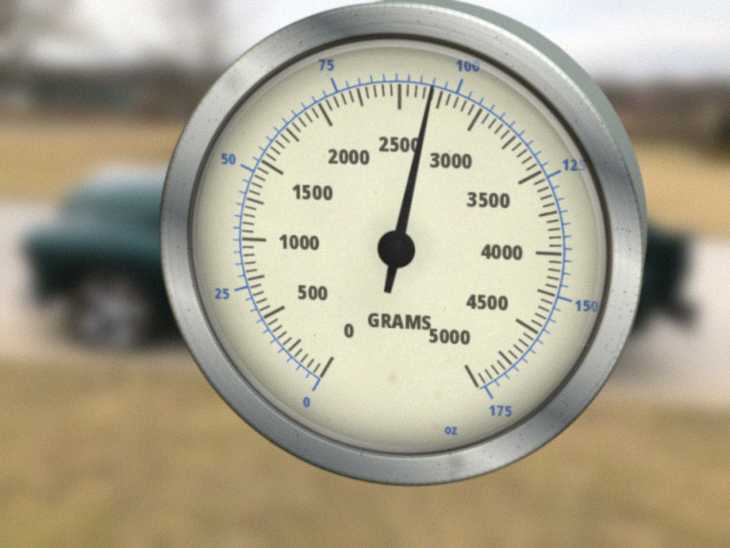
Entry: 2700g
